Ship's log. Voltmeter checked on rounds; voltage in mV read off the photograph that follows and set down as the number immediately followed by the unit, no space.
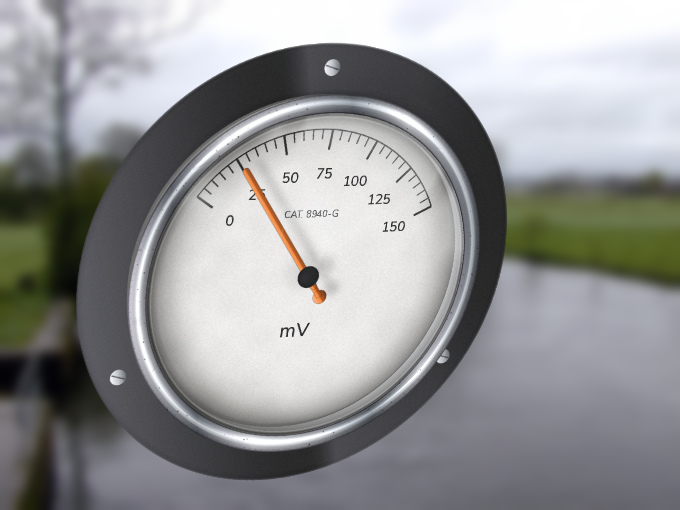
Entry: 25mV
